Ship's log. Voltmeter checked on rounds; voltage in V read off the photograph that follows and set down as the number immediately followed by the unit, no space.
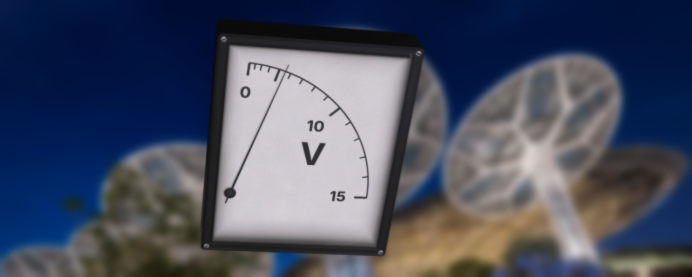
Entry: 5.5V
